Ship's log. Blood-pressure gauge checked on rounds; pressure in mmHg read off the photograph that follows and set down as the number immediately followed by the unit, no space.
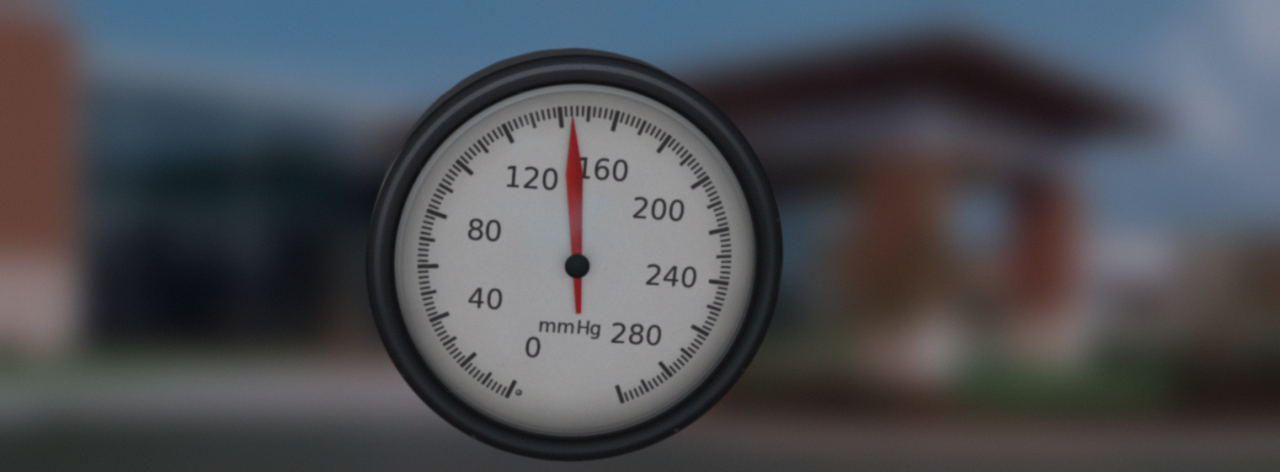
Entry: 144mmHg
